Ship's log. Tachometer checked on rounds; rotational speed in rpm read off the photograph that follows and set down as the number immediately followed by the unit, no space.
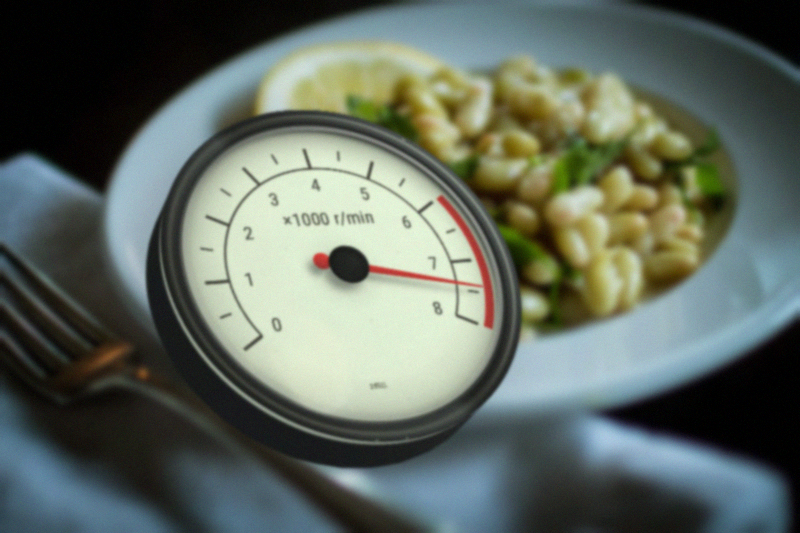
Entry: 7500rpm
